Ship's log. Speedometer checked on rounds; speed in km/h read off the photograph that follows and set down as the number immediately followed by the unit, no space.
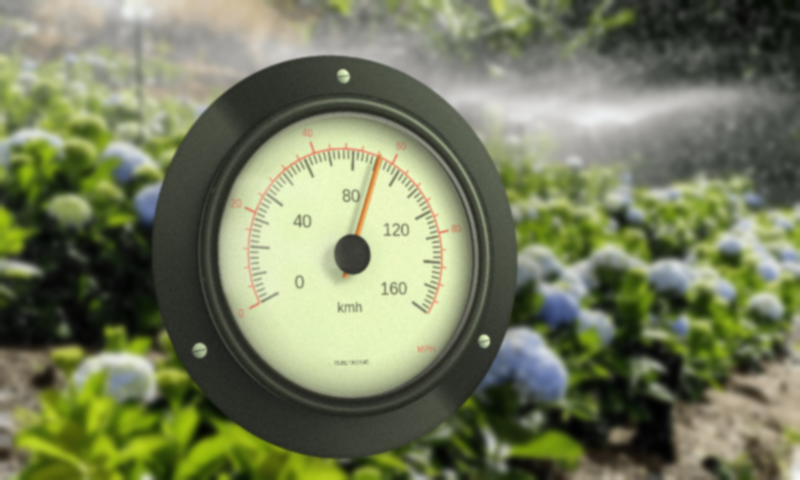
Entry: 90km/h
